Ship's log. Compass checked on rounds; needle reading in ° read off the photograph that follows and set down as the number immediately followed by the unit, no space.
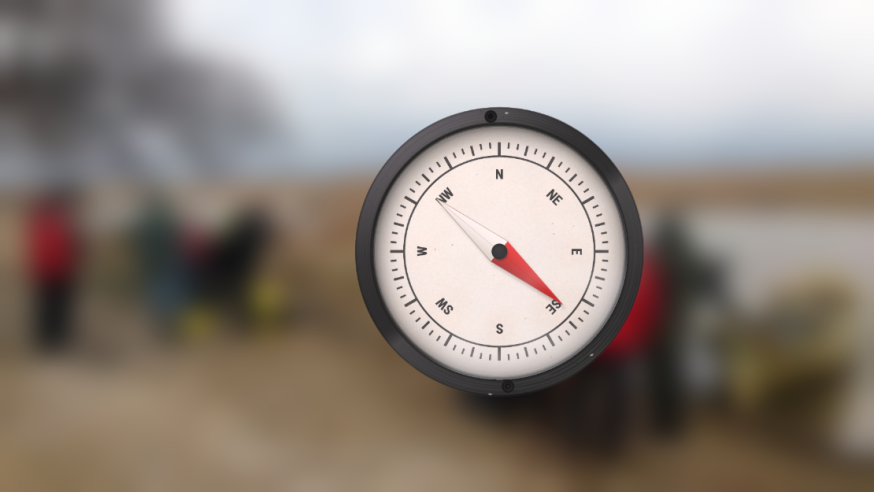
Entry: 130°
